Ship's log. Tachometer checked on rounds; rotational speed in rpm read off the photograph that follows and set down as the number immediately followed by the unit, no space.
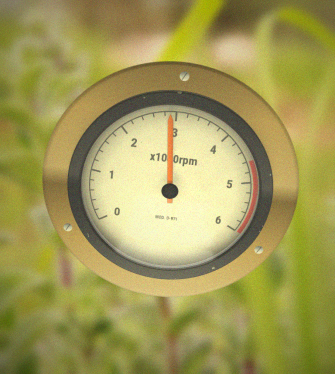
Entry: 2900rpm
